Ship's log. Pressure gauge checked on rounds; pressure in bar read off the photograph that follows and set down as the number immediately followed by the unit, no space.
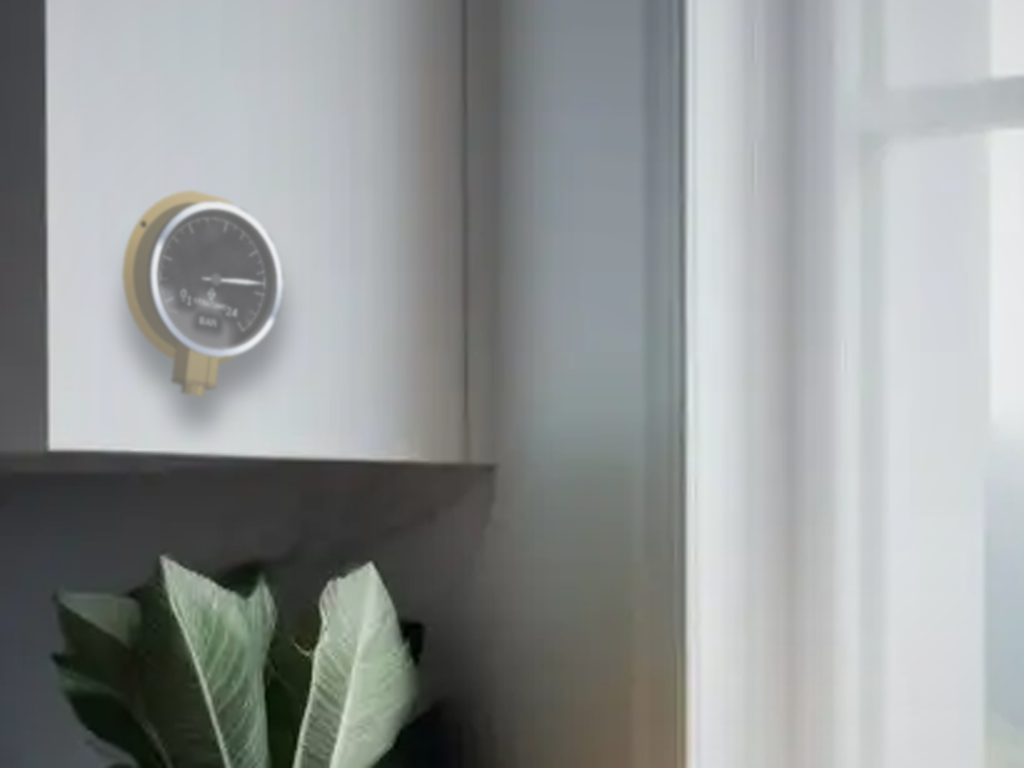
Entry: 19bar
